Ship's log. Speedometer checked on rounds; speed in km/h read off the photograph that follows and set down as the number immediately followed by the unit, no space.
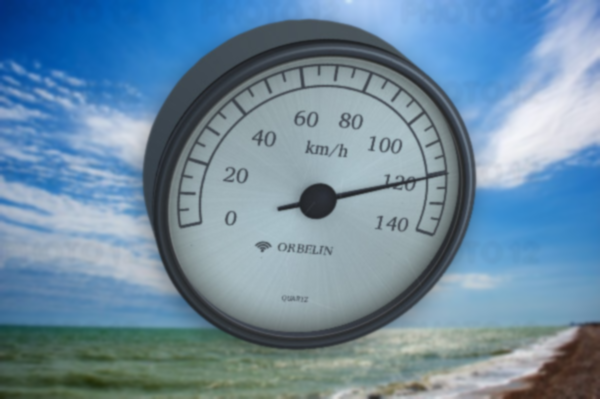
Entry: 120km/h
